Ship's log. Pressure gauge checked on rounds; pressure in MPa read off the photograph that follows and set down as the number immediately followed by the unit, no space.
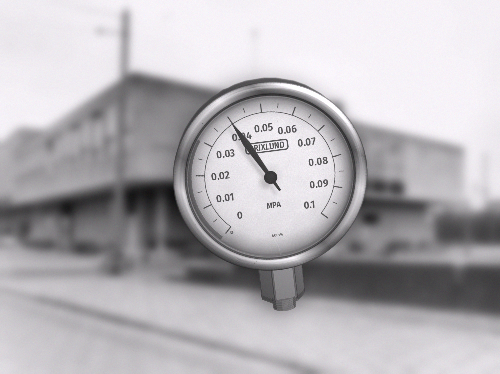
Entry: 0.04MPa
